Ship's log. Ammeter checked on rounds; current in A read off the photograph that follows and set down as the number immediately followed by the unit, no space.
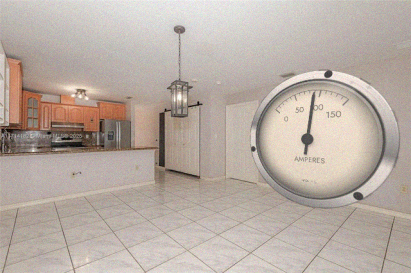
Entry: 90A
